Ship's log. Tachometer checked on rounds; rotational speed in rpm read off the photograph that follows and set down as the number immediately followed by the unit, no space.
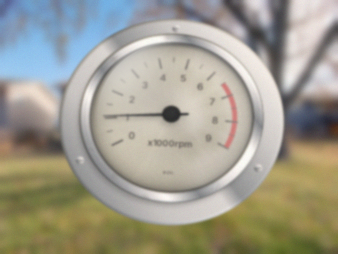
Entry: 1000rpm
